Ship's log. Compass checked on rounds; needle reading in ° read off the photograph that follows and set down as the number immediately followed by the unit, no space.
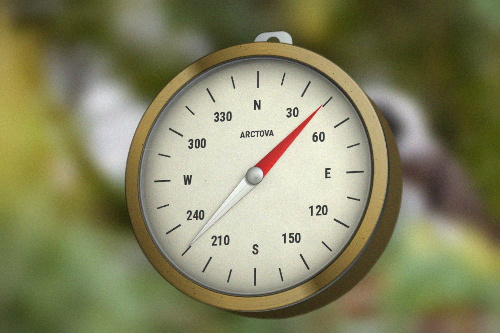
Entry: 45°
